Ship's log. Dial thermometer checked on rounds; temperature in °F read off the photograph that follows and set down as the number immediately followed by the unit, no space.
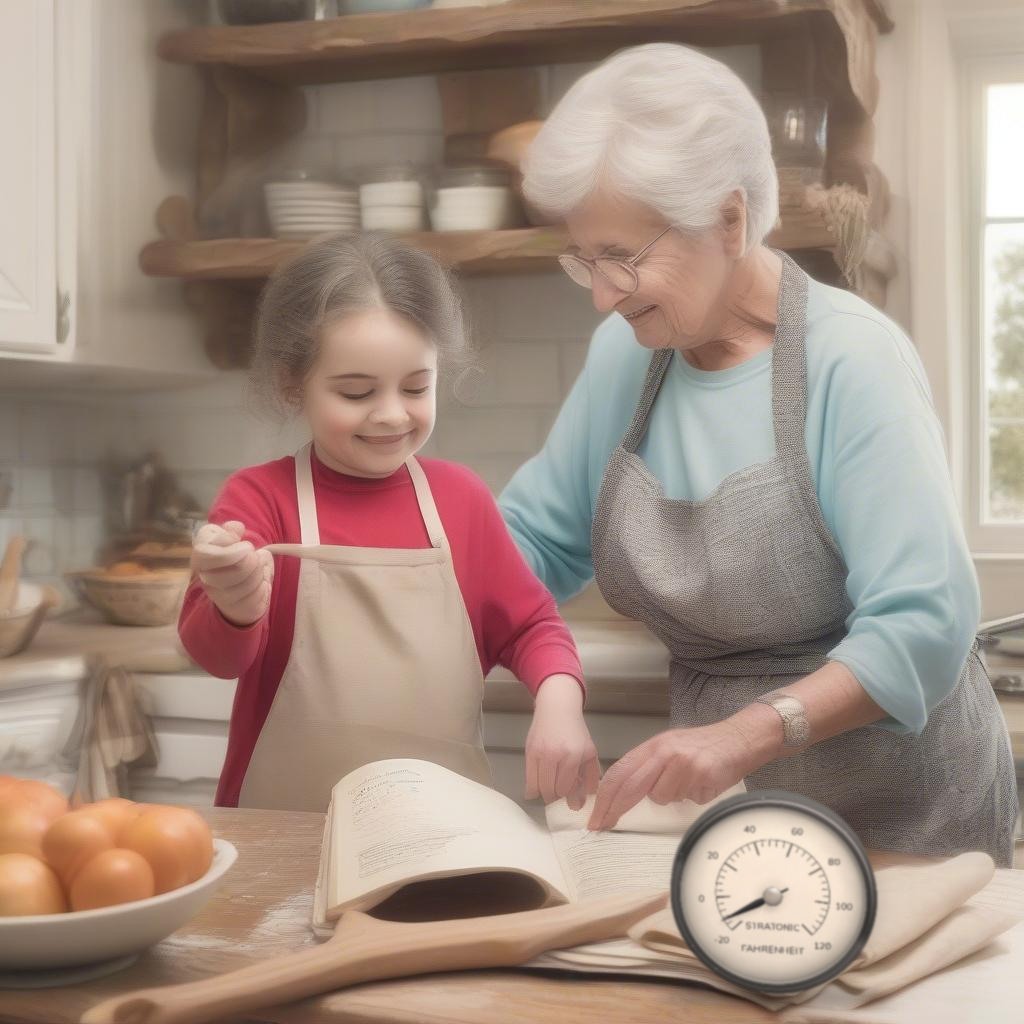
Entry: -12°F
